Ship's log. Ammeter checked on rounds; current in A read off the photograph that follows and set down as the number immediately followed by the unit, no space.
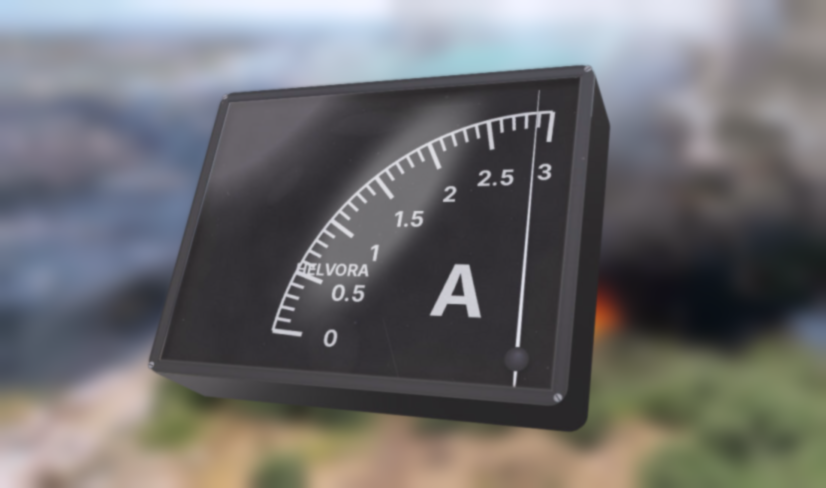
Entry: 2.9A
